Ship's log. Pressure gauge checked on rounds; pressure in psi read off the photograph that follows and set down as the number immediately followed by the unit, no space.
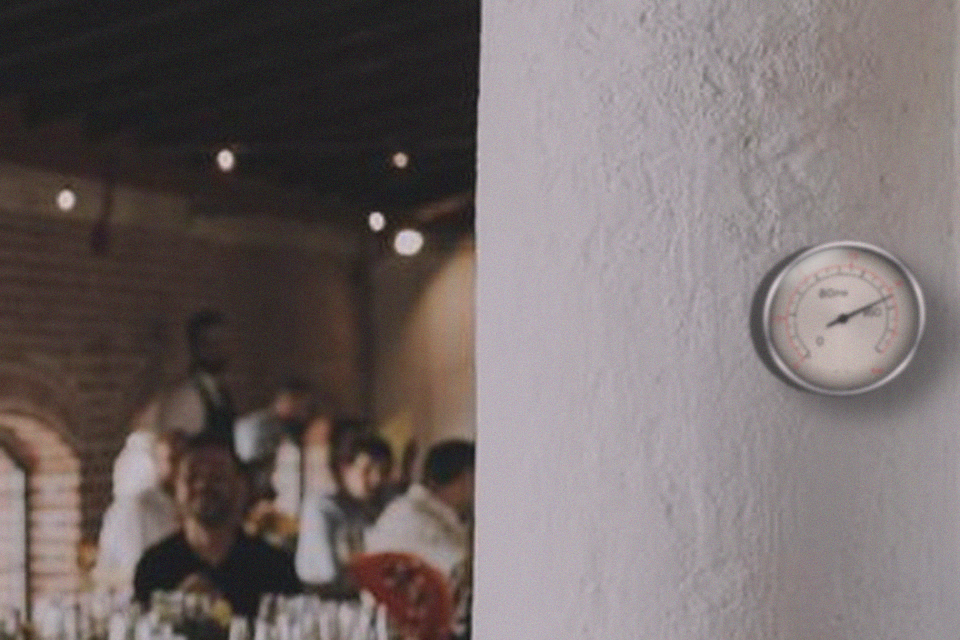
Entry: 150psi
